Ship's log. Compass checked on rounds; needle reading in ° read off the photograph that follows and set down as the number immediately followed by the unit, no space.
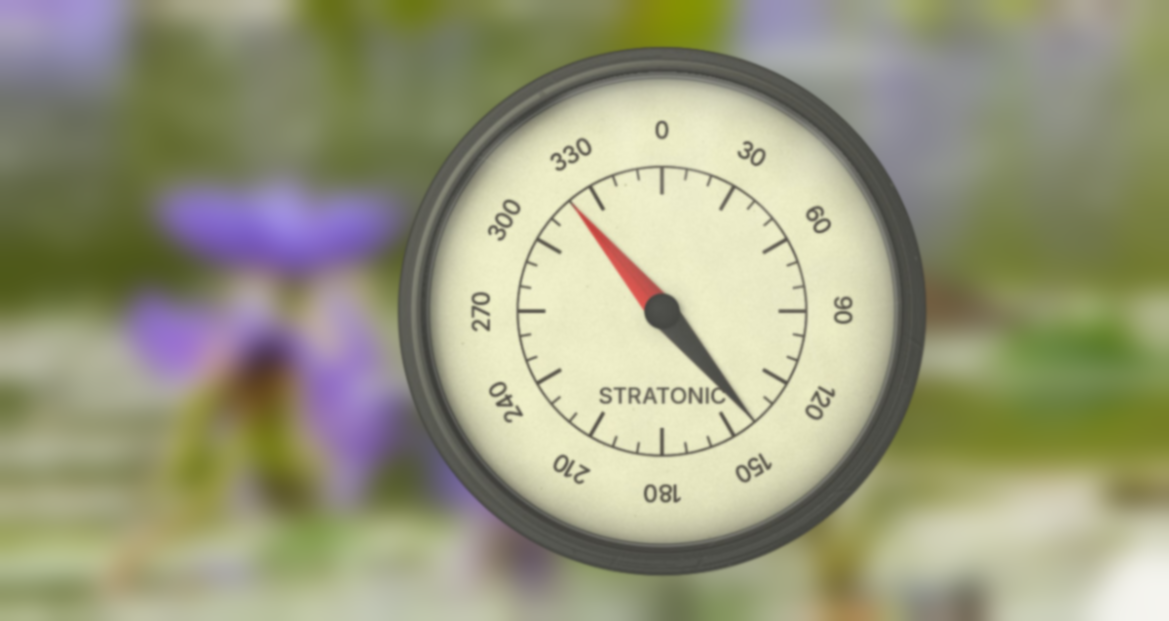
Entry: 320°
